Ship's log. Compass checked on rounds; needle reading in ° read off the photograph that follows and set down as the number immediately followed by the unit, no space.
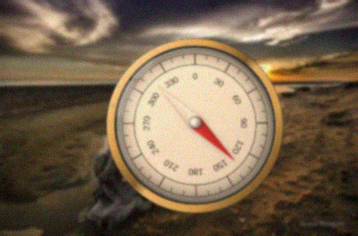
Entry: 135°
